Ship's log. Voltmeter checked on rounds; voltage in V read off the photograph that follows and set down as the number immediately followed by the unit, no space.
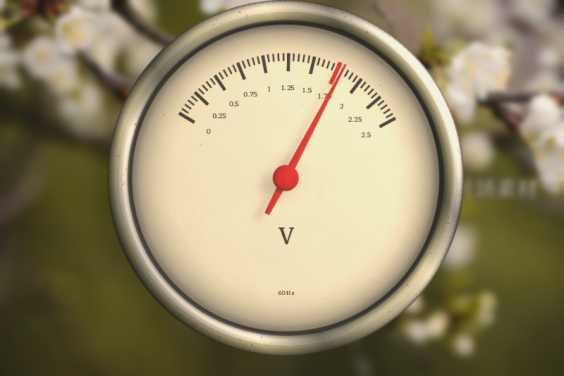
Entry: 1.8V
